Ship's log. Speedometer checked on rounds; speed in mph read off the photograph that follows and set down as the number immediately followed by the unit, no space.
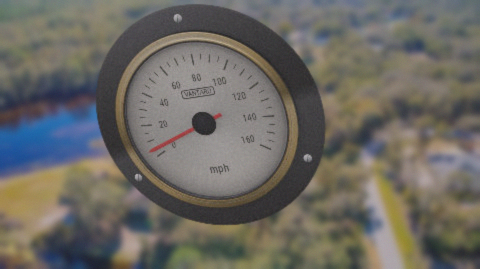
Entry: 5mph
